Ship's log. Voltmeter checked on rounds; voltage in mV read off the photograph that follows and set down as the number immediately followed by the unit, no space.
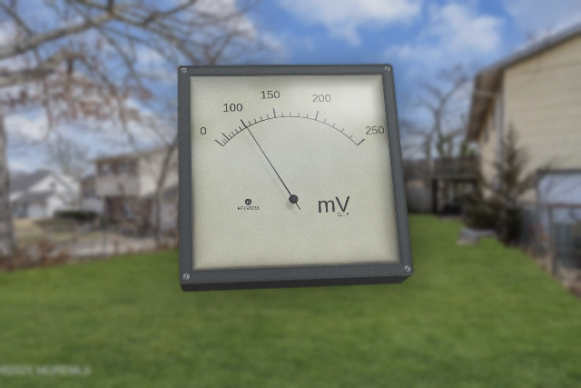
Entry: 100mV
